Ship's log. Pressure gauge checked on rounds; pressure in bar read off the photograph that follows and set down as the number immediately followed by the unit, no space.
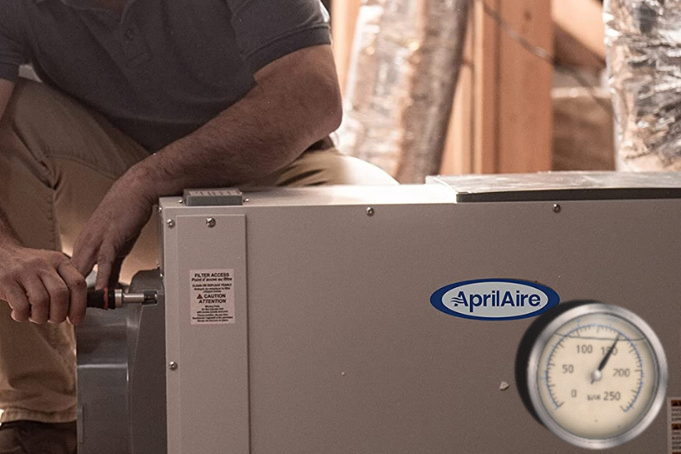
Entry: 150bar
